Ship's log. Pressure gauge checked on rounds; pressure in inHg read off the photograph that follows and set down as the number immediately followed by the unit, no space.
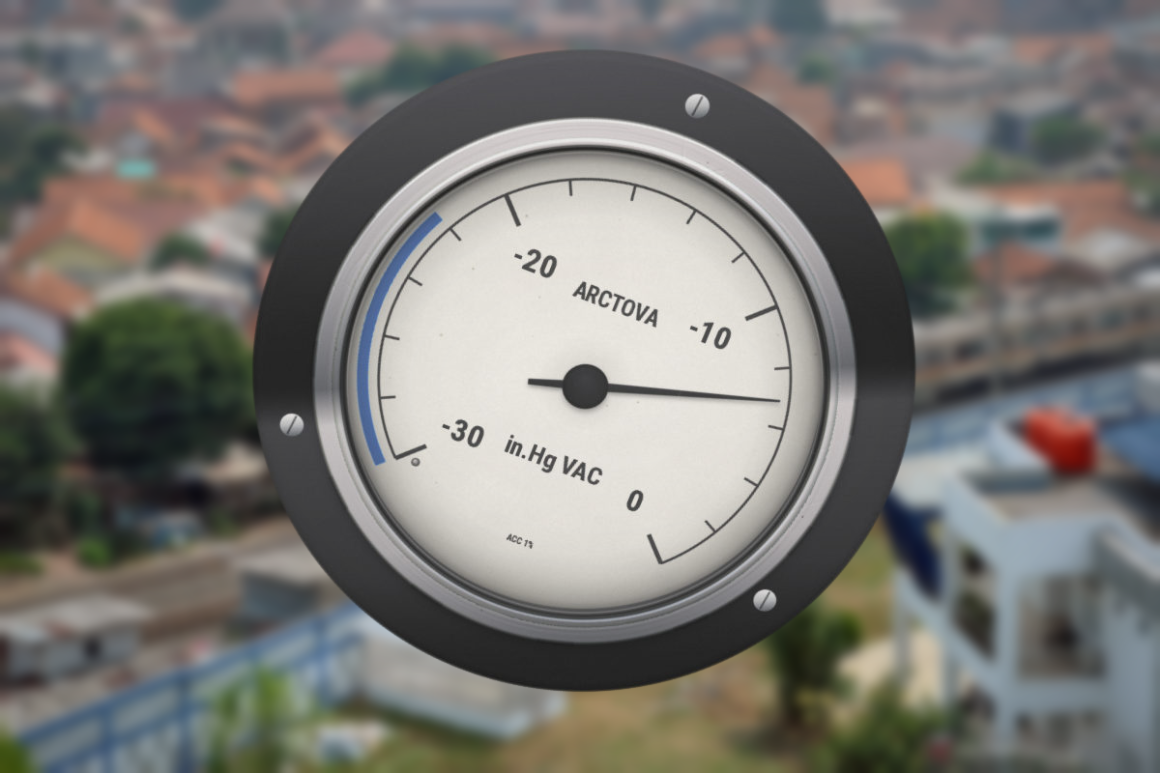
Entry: -7inHg
